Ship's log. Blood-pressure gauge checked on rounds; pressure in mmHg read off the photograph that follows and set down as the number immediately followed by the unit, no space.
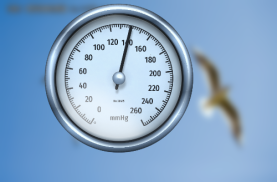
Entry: 140mmHg
